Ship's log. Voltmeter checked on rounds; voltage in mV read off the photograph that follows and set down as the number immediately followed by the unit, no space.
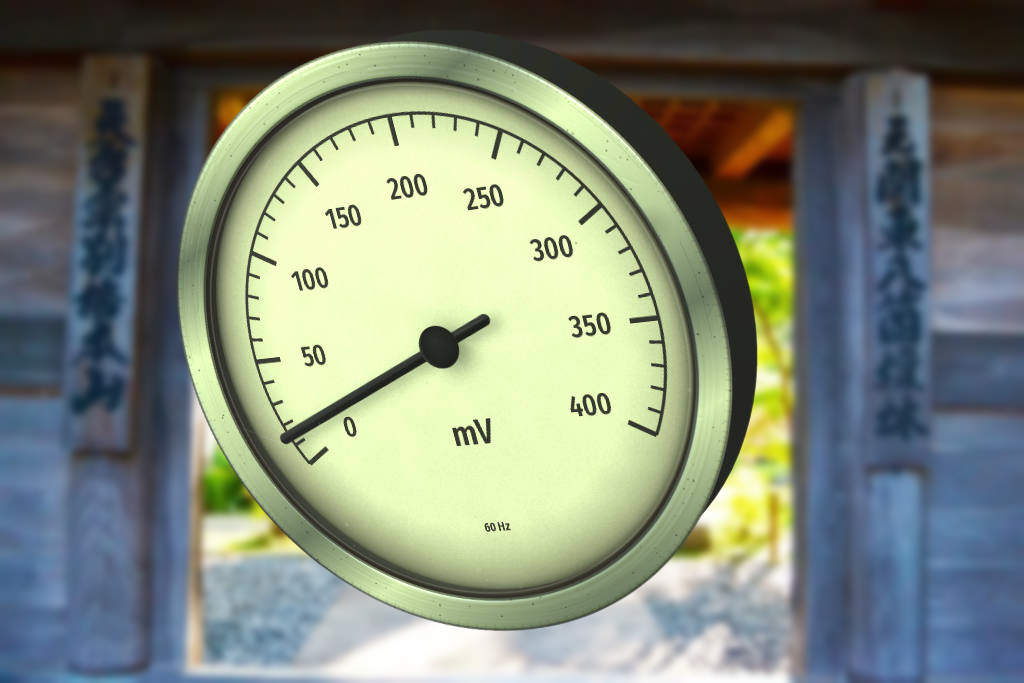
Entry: 15mV
